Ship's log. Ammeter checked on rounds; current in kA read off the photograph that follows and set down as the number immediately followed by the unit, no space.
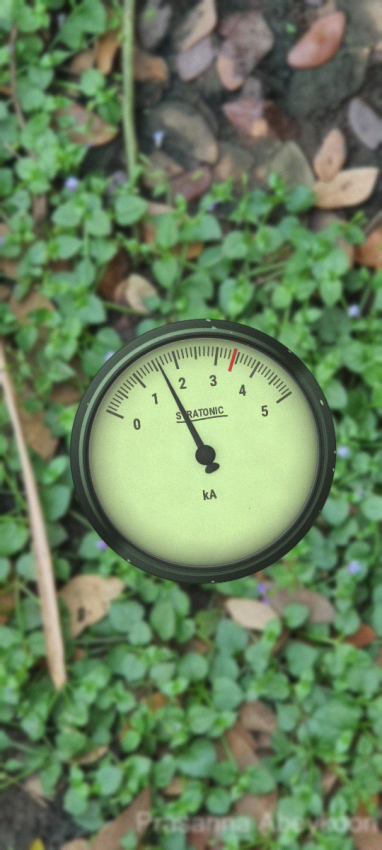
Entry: 1.6kA
